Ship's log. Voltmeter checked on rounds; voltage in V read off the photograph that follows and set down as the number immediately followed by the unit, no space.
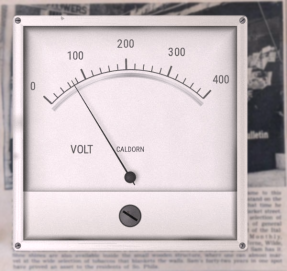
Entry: 70V
